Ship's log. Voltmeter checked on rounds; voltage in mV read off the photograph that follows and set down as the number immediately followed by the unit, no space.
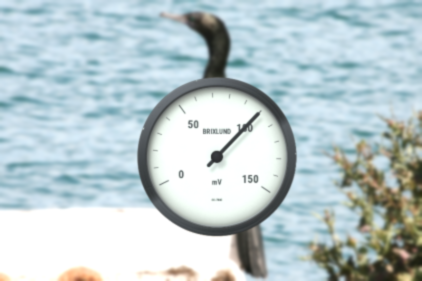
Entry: 100mV
